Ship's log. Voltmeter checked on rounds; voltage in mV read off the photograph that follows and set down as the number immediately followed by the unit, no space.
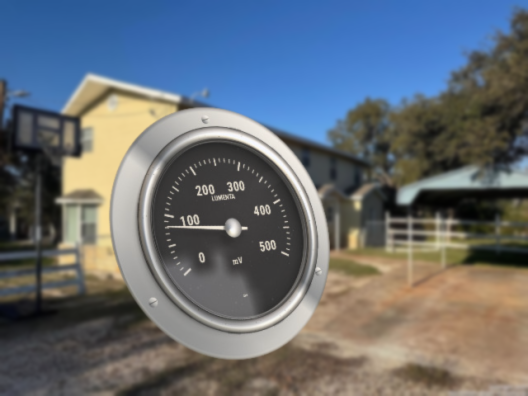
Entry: 80mV
